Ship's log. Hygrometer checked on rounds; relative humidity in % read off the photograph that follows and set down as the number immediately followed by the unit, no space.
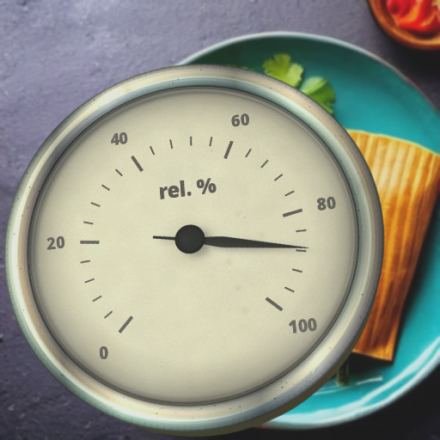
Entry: 88%
